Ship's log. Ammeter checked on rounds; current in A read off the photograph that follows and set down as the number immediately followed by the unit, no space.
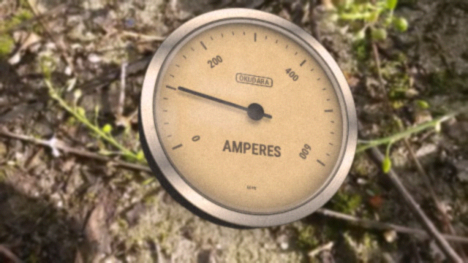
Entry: 100A
